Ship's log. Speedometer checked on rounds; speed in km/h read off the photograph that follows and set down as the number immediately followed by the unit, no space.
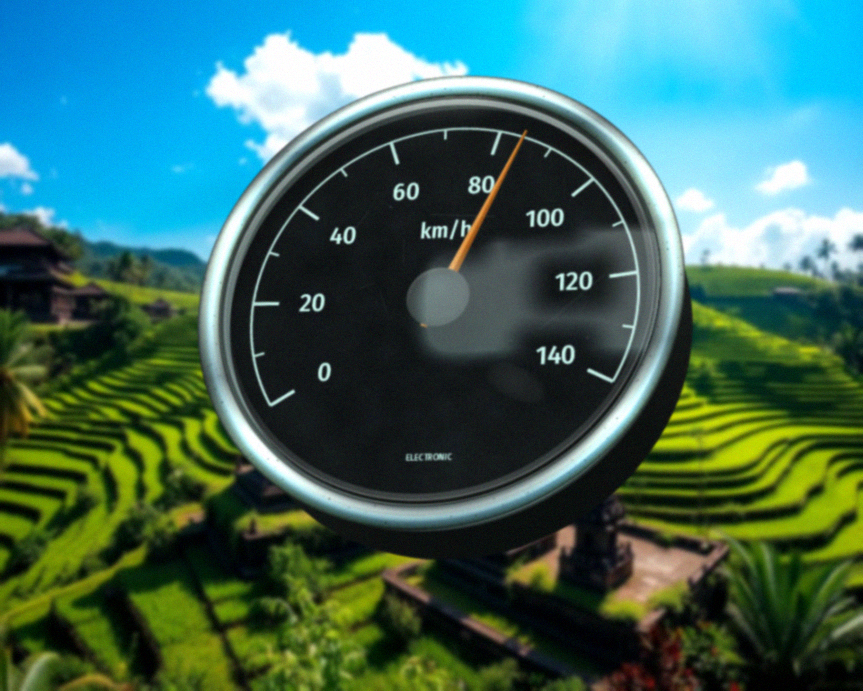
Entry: 85km/h
